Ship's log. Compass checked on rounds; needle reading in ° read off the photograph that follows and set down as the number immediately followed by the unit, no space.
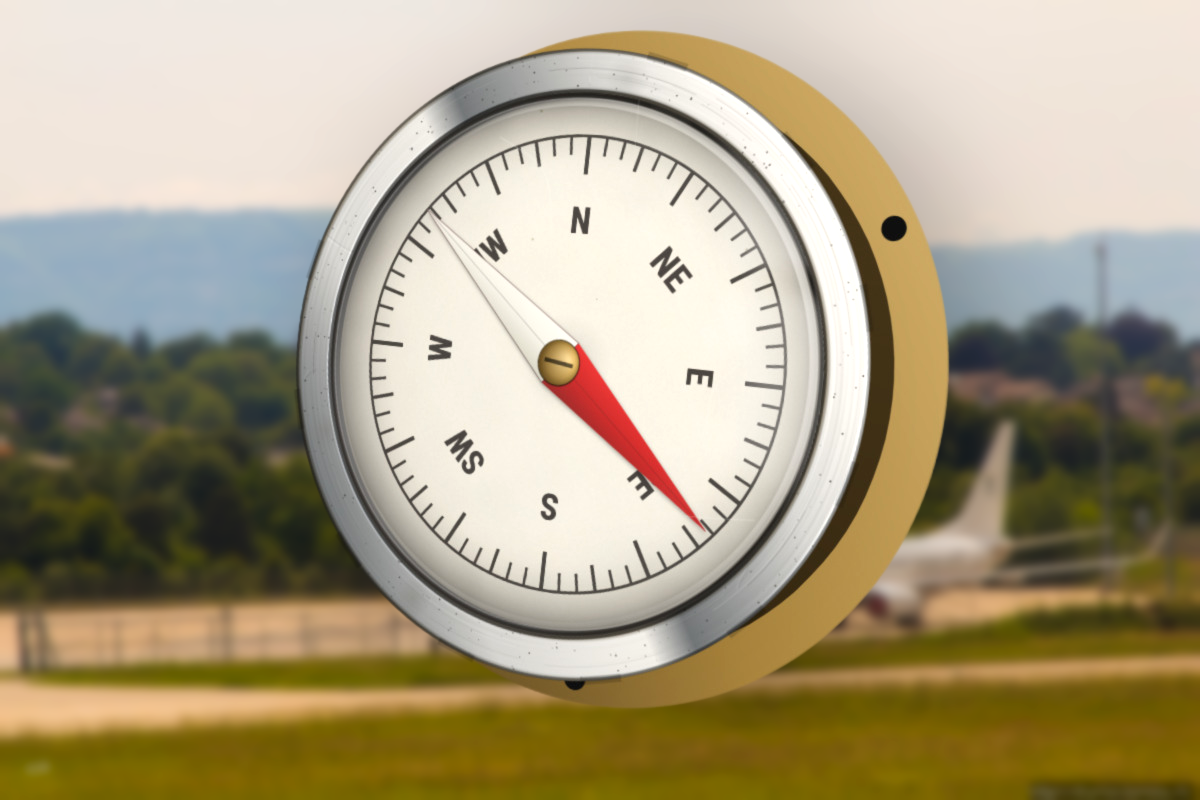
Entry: 130°
